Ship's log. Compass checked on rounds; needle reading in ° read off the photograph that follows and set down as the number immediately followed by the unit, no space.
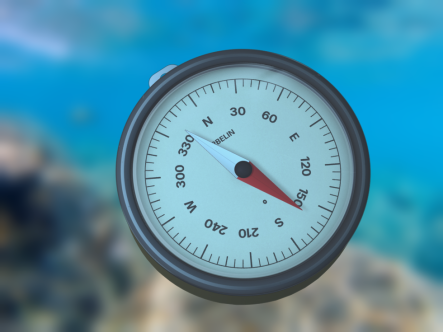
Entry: 160°
